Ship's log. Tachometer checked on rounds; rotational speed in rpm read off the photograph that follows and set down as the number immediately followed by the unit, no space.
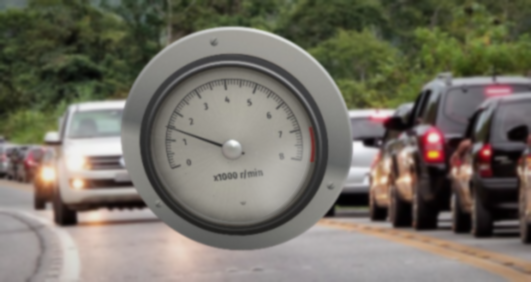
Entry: 1500rpm
